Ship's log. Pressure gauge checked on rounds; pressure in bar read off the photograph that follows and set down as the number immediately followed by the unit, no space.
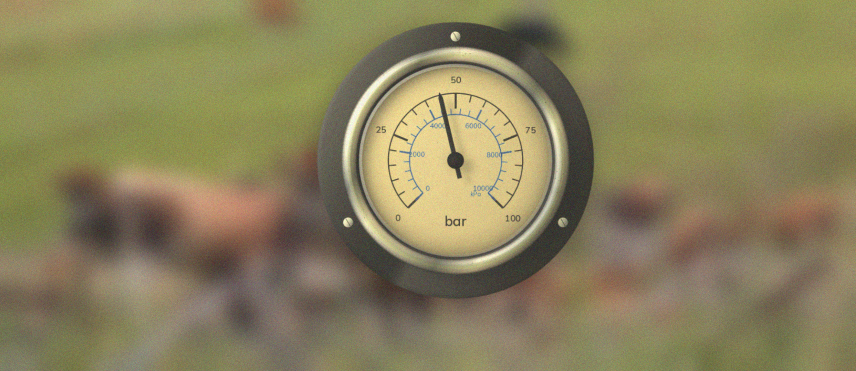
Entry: 45bar
